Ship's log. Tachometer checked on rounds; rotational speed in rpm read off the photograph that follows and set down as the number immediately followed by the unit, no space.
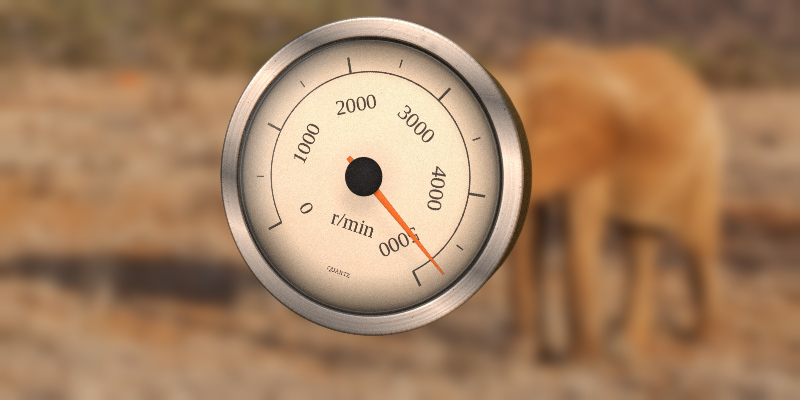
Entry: 4750rpm
